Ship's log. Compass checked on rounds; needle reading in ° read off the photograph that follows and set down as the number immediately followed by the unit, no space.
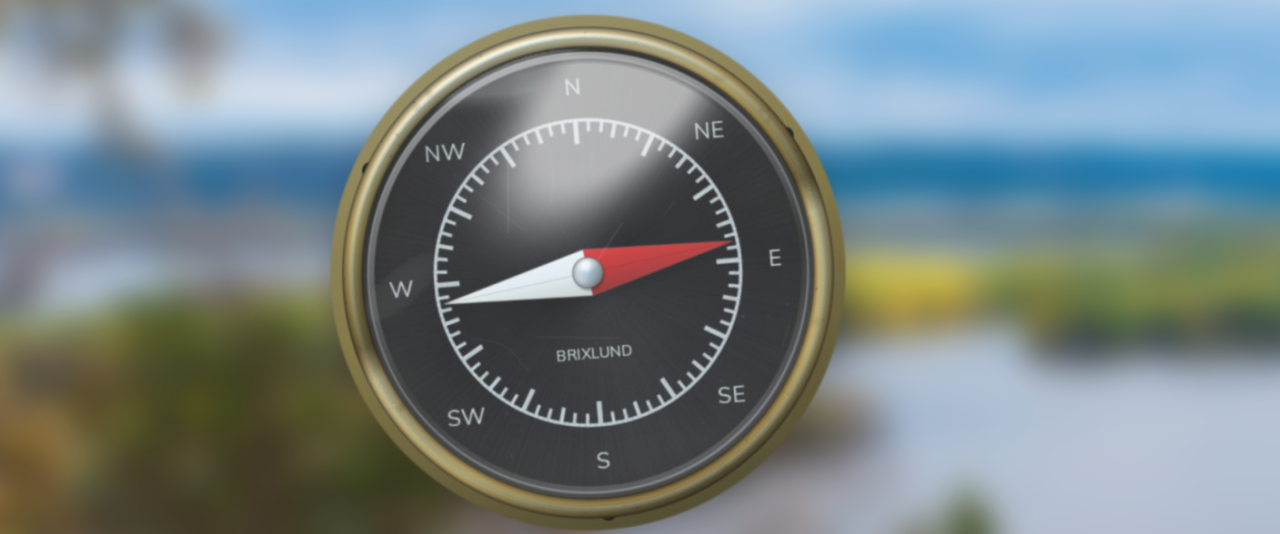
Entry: 82.5°
